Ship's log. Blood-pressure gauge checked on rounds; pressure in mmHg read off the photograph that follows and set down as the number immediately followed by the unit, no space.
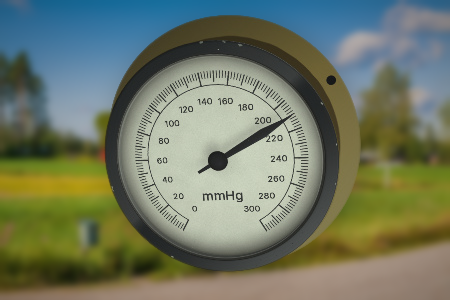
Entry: 210mmHg
